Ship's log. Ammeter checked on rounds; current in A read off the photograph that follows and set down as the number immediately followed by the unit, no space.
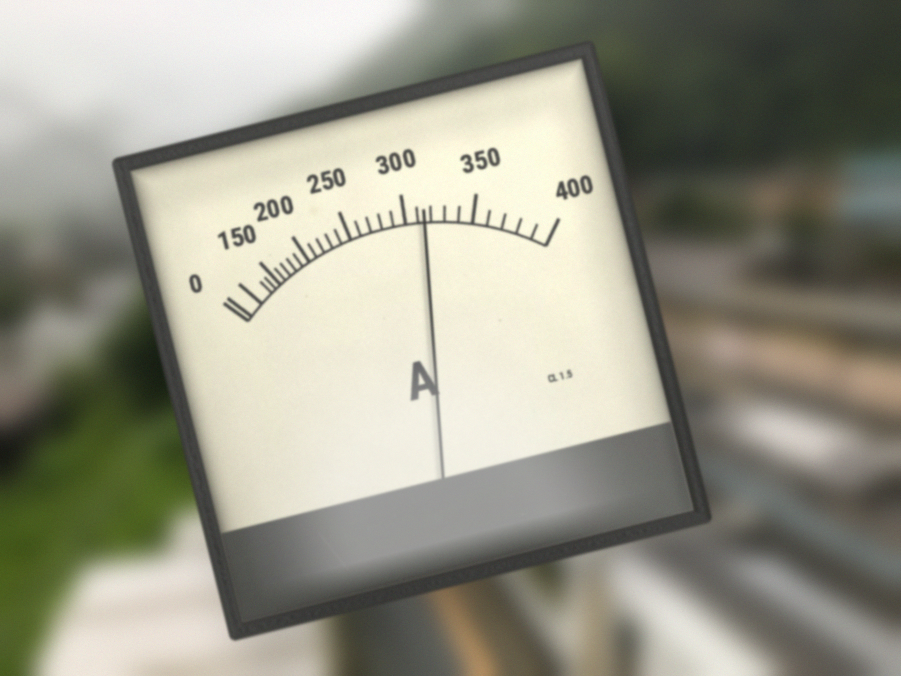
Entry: 315A
